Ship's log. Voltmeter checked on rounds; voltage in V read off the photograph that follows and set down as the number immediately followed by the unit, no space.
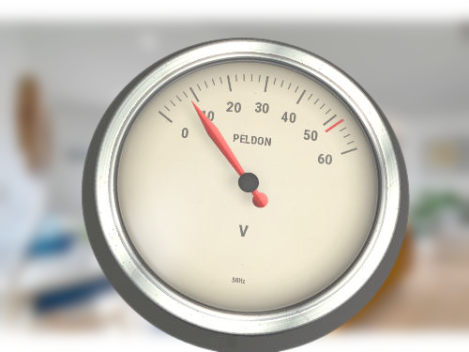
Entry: 8V
